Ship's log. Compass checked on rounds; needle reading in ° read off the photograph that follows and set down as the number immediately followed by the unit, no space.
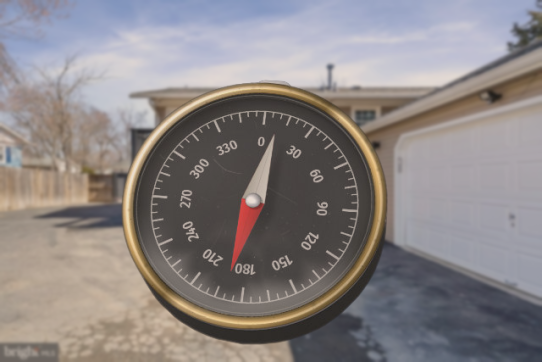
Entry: 190°
